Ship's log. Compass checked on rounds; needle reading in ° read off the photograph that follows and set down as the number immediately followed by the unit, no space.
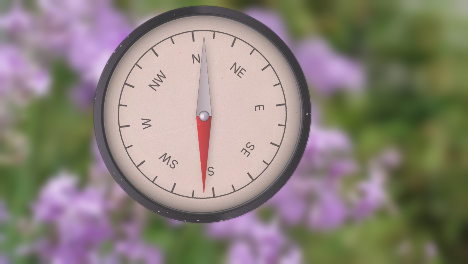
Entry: 187.5°
